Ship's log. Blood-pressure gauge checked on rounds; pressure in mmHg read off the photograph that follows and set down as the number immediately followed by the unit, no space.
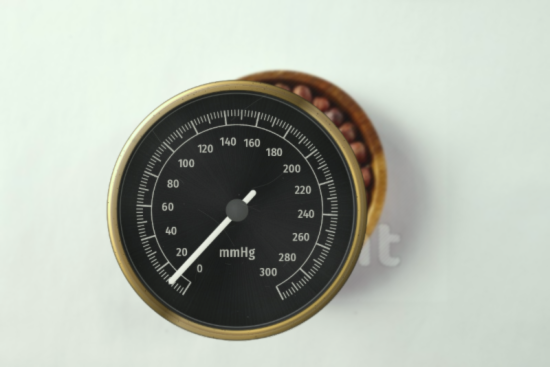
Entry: 10mmHg
